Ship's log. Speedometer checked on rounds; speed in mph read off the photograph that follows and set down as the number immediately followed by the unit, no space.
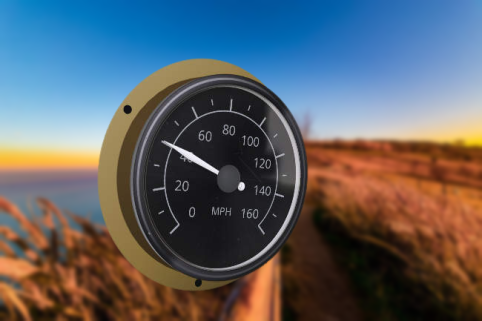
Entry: 40mph
